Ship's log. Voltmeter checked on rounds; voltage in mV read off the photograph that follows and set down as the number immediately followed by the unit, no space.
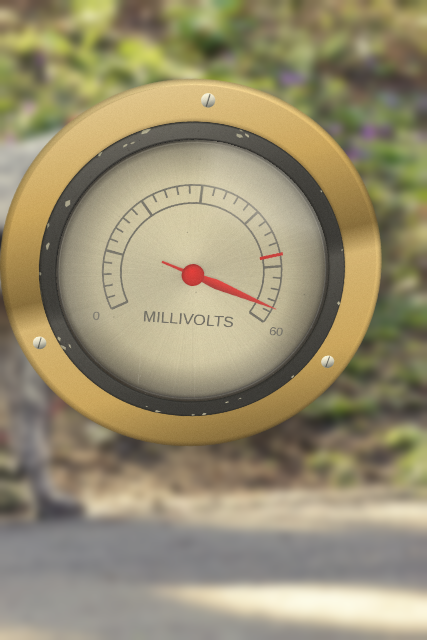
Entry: 57mV
